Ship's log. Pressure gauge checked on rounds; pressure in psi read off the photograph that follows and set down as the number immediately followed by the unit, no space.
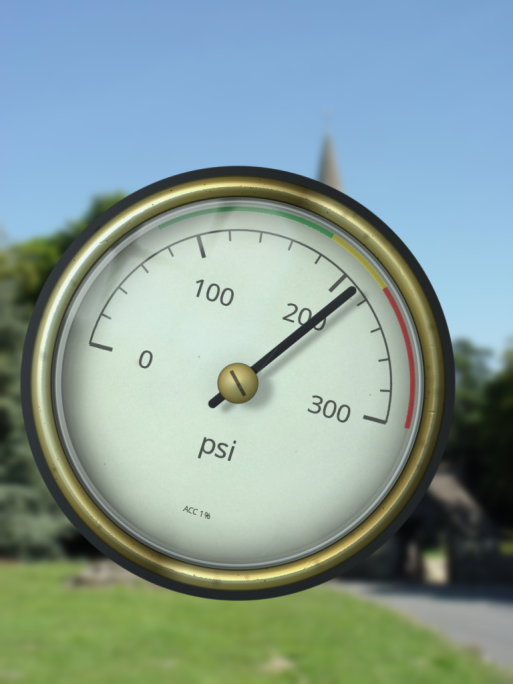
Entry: 210psi
